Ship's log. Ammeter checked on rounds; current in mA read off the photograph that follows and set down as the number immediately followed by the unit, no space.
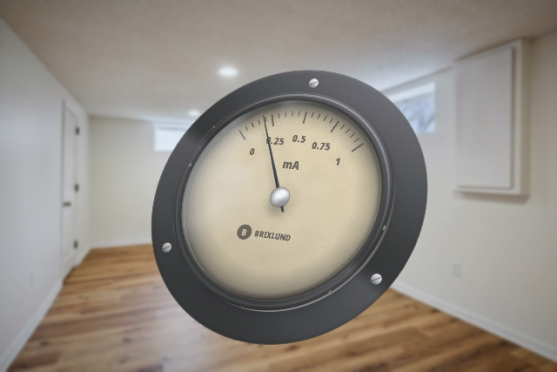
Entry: 0.2mA
